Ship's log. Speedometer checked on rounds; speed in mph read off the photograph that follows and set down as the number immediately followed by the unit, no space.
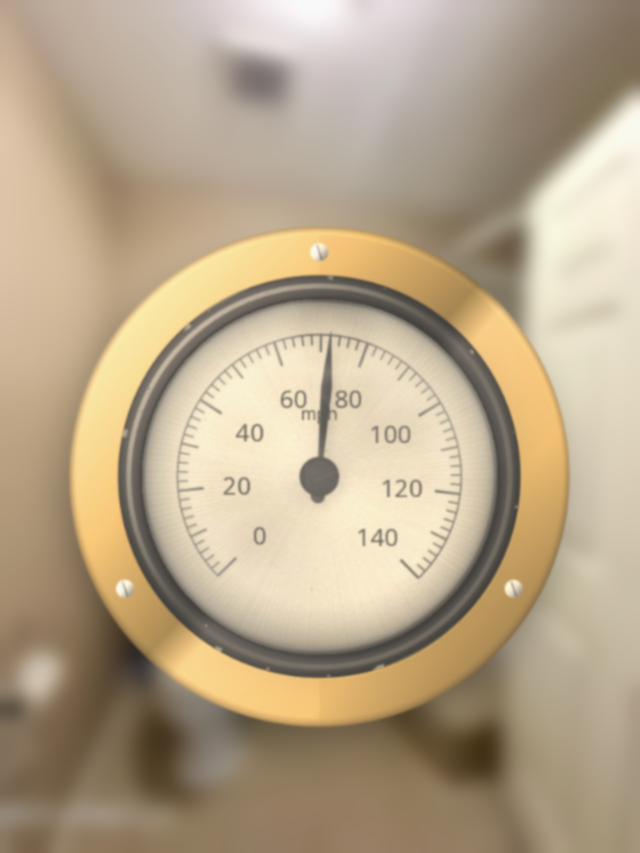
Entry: 72mph
